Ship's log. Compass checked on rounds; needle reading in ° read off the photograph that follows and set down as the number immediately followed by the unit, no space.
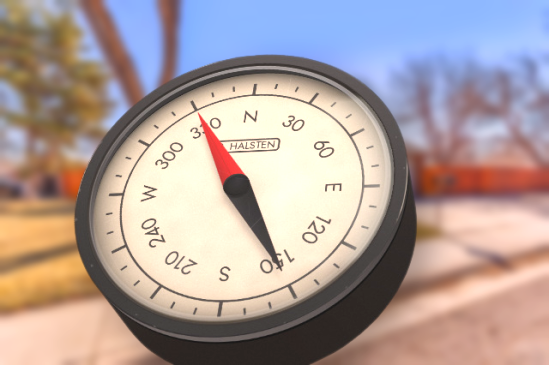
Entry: 330°
